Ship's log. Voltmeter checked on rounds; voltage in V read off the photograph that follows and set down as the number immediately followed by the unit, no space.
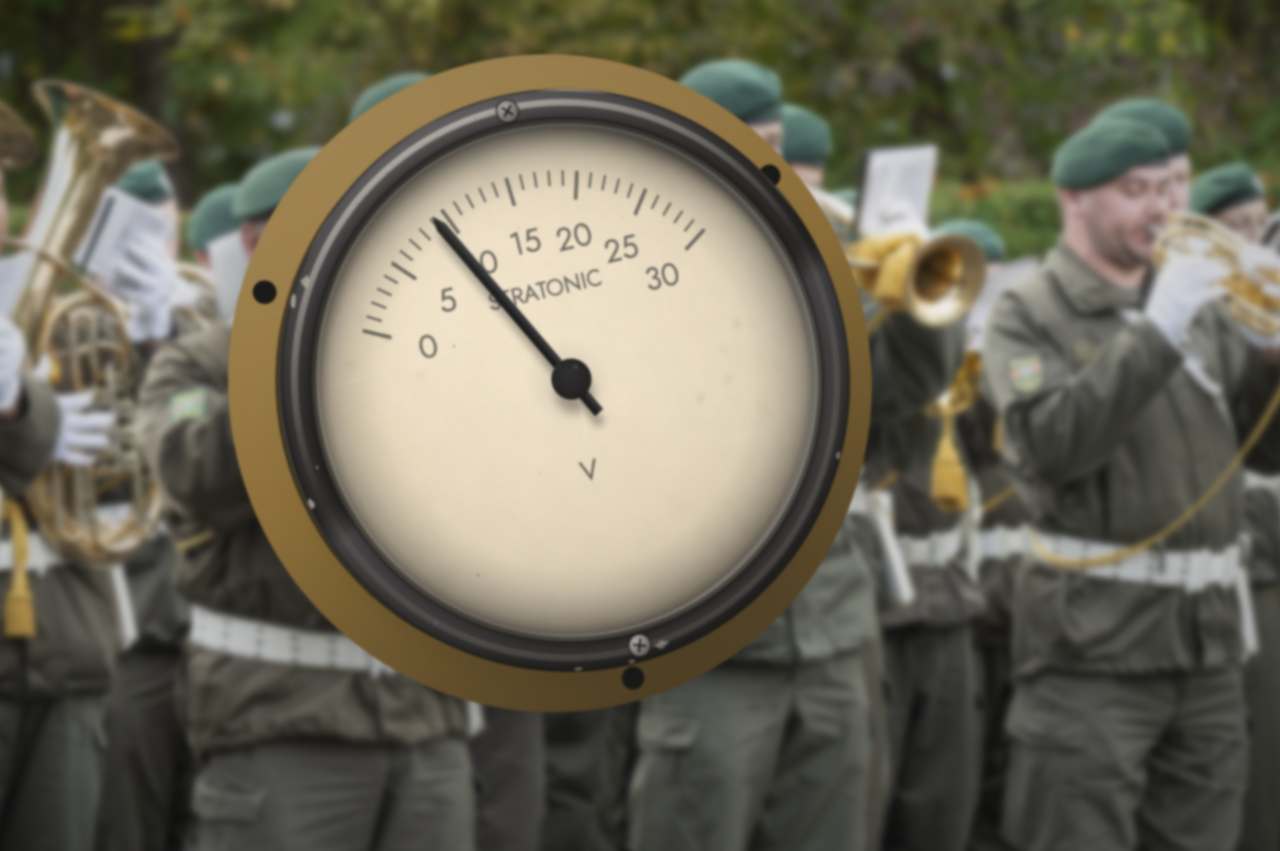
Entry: 9V
